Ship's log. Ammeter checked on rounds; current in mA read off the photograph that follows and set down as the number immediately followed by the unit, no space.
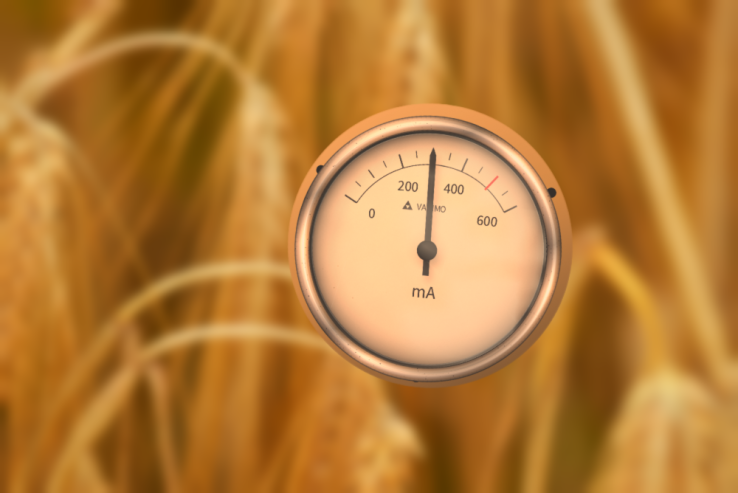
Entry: 300mA
